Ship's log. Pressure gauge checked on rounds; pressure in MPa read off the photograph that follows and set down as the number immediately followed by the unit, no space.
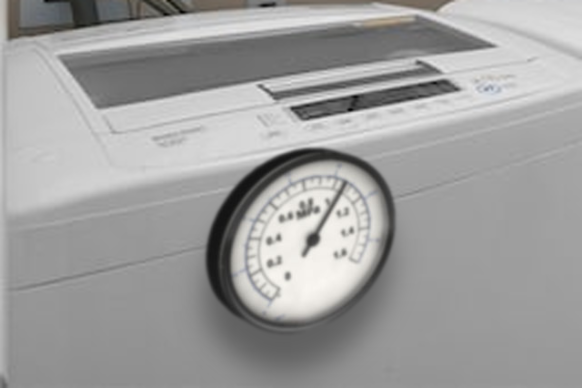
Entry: 1.05MPa
